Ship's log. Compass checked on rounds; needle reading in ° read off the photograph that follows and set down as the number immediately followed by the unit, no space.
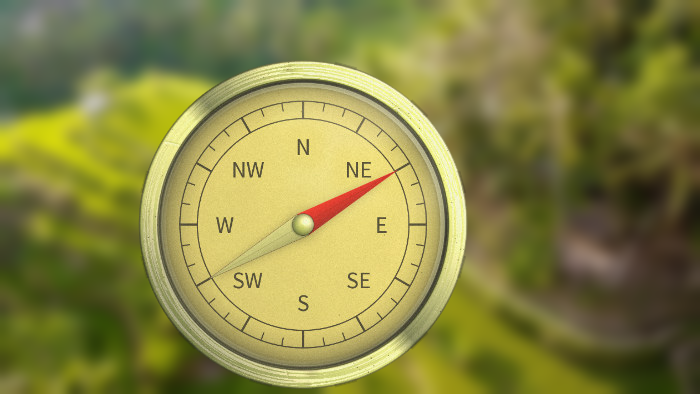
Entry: 60°
